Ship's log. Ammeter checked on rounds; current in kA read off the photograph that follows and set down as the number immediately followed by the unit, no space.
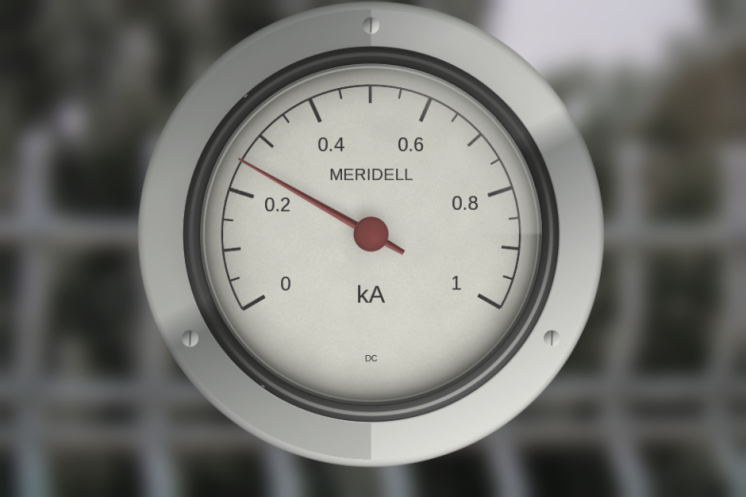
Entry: 0.25kA
